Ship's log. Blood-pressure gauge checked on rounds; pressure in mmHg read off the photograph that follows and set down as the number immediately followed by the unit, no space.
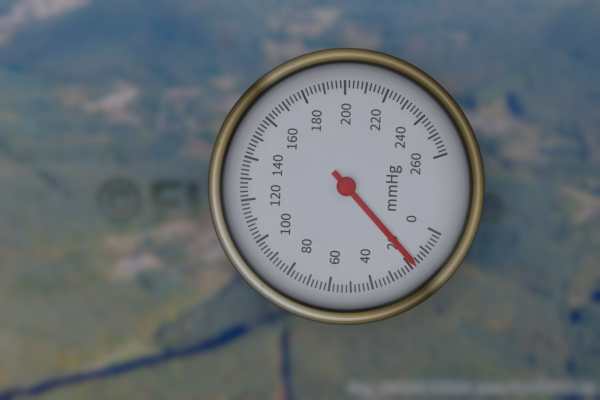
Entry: 18mmHg
